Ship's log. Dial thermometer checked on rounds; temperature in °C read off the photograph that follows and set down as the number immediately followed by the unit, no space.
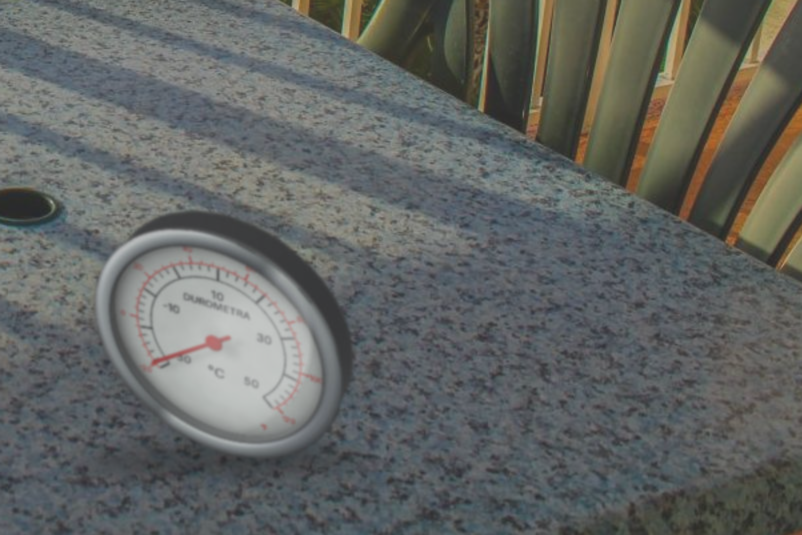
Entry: -28°C
